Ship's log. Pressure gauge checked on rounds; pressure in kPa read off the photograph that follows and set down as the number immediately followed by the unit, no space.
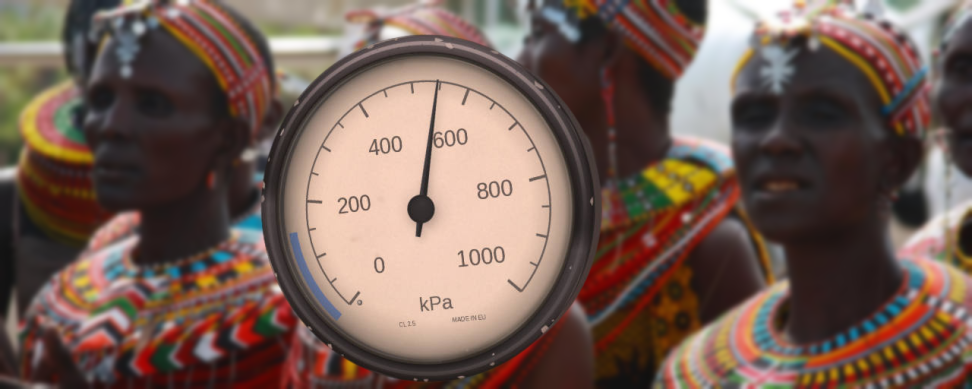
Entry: 550kPa
